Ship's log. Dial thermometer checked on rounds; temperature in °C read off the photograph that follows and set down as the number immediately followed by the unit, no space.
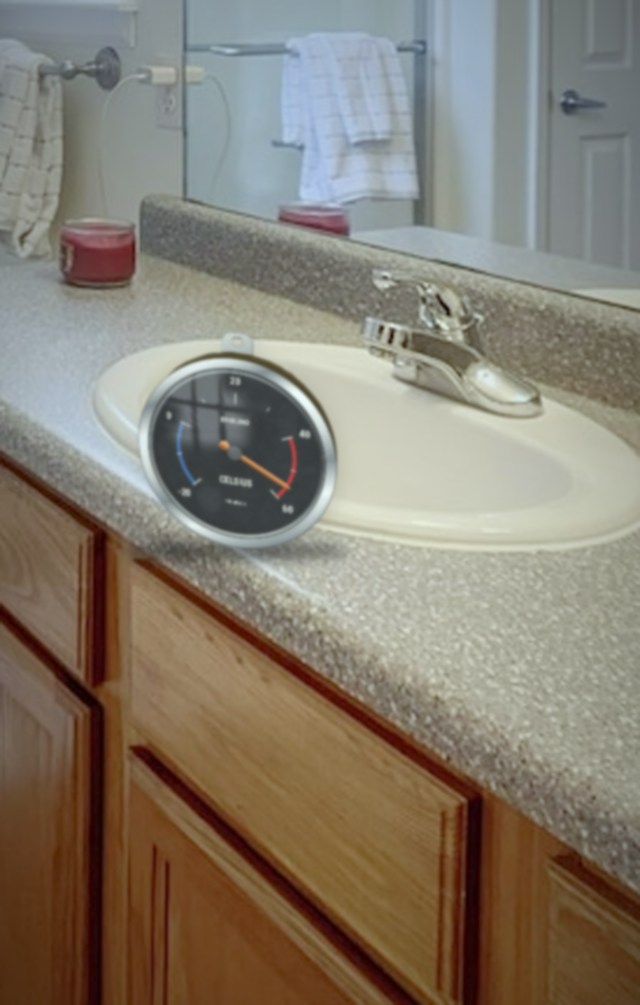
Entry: 55°C
